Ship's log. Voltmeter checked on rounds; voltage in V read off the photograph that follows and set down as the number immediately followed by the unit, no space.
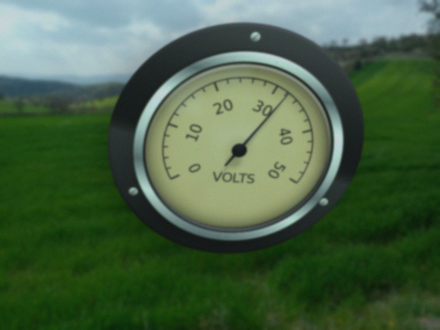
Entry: 32V
